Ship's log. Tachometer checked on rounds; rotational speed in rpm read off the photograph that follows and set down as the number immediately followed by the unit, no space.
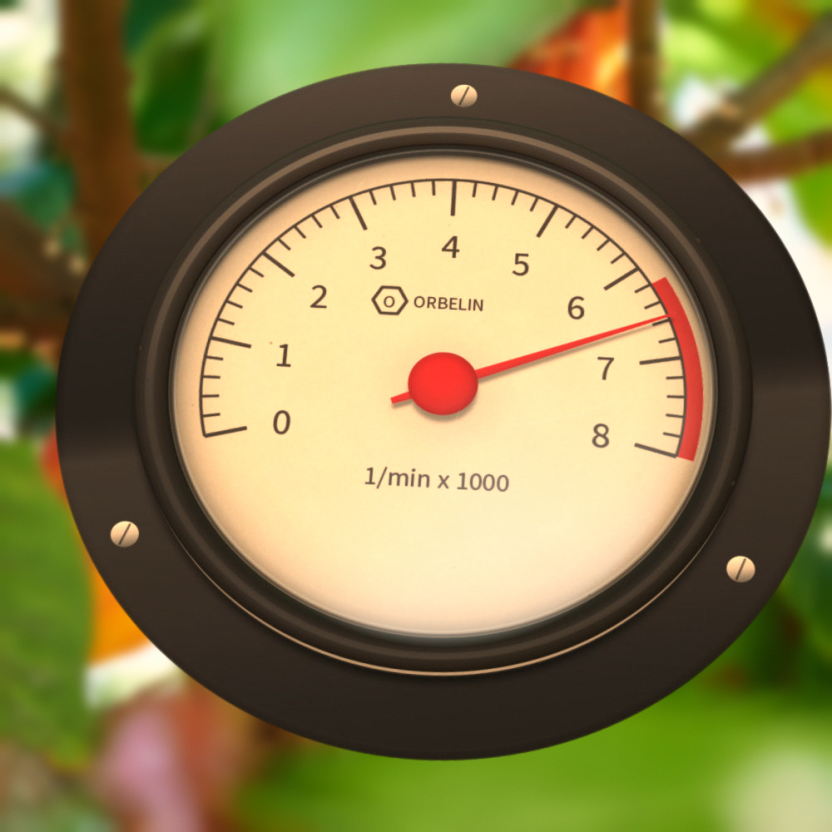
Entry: 6600rpm
